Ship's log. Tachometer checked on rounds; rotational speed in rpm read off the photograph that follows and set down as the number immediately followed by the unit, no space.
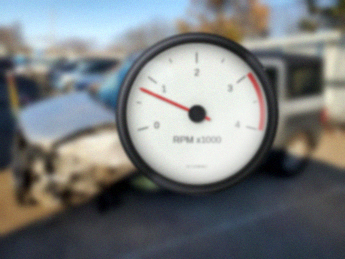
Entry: 750rpm
